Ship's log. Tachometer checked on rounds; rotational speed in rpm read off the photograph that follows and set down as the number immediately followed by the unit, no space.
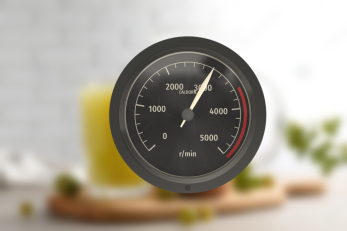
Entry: 3000rpm
